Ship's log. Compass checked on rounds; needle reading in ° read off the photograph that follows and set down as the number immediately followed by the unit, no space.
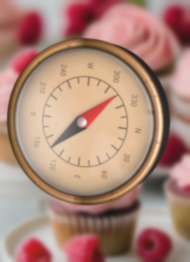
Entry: 315°
